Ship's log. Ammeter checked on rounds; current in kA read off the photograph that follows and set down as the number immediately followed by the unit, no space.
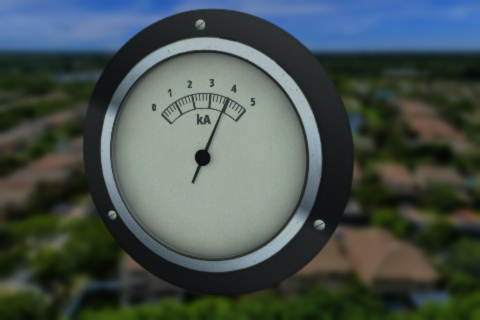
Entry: 4kA
